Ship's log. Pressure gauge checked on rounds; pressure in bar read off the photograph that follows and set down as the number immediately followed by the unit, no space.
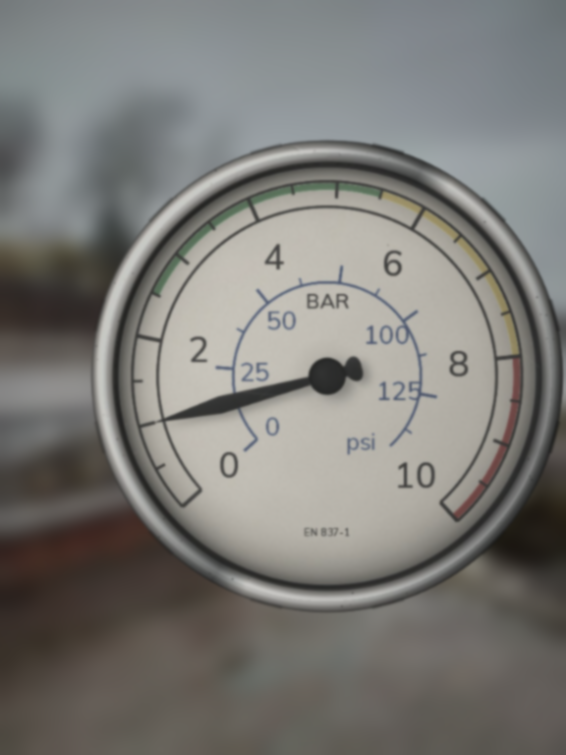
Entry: 1bar
